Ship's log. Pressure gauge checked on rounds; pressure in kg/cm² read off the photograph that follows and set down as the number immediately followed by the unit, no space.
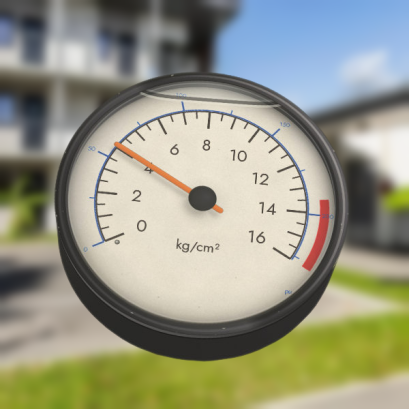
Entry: 4kg/cm²
